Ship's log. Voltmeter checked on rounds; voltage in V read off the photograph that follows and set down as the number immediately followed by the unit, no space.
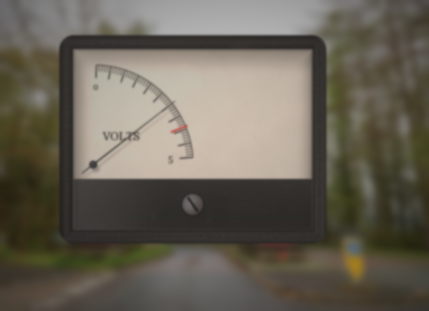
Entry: 3V
